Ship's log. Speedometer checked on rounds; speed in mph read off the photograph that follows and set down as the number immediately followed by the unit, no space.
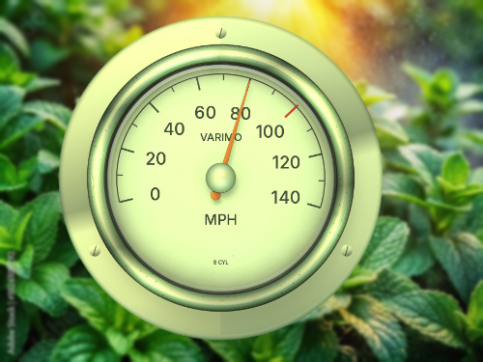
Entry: 80mph
